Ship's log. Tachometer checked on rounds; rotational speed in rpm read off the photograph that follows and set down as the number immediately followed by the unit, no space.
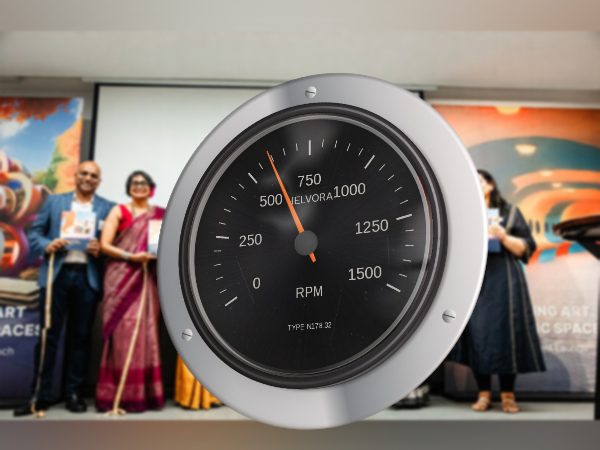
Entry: 600rpm
